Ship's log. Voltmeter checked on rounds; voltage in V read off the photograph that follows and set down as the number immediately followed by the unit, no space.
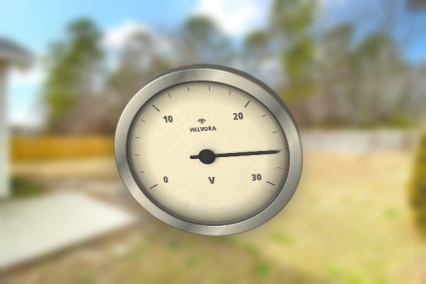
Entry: 26V
